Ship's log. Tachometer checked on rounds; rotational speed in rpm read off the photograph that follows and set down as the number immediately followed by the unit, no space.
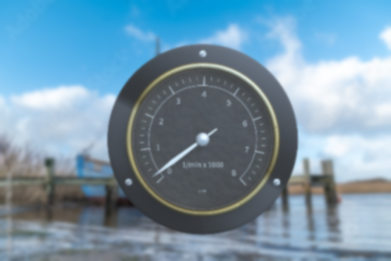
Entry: 200rpm
